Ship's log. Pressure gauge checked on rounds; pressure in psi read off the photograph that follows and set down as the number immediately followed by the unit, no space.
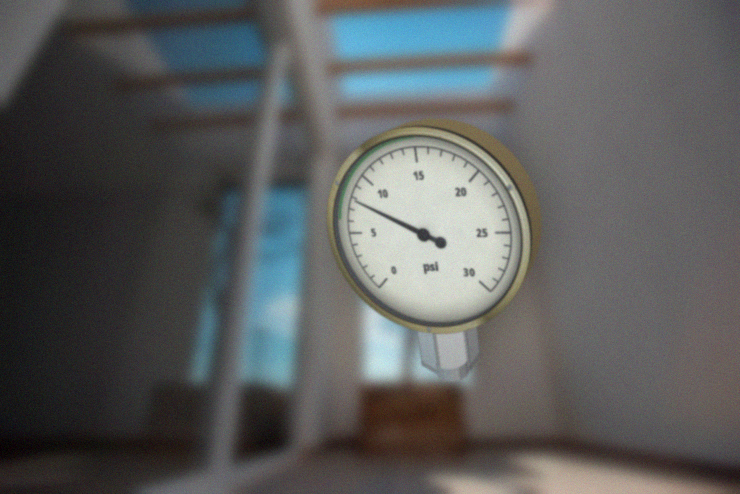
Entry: 8psi
